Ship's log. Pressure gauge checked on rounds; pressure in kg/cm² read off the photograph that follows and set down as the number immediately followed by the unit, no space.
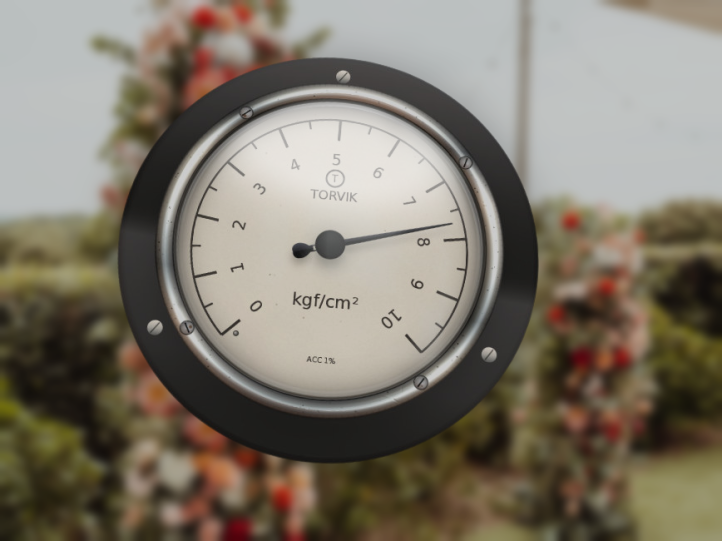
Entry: 7.75kg/cm²
